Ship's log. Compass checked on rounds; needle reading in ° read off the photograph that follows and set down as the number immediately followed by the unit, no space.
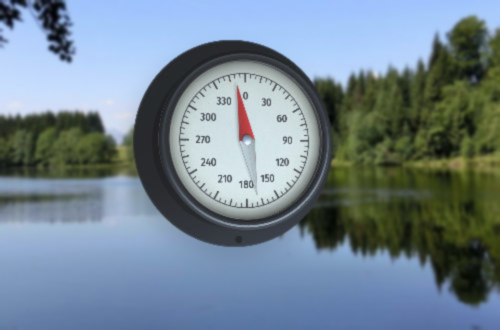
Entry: 350°
